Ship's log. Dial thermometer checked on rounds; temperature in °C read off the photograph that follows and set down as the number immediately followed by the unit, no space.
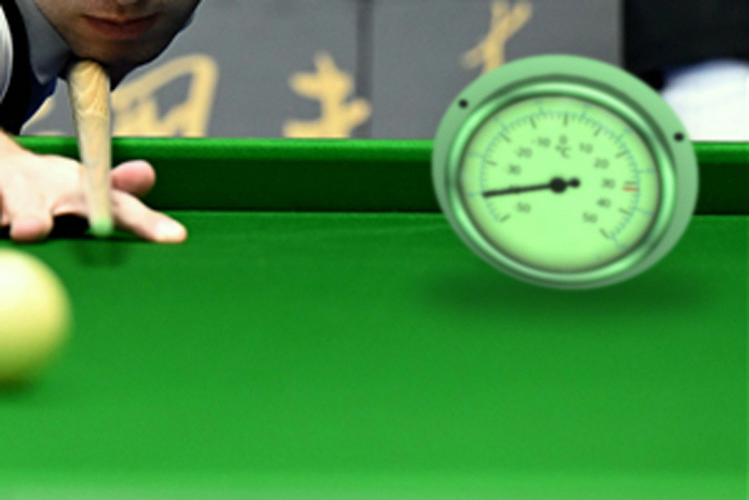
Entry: -40°C
